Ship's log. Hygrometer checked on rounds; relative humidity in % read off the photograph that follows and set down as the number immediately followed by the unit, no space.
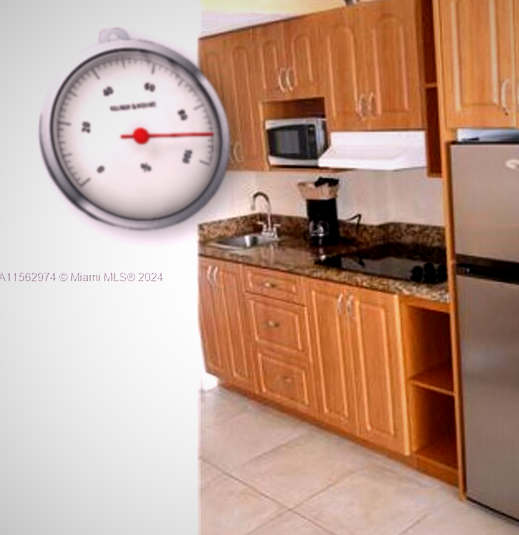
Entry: 90%
